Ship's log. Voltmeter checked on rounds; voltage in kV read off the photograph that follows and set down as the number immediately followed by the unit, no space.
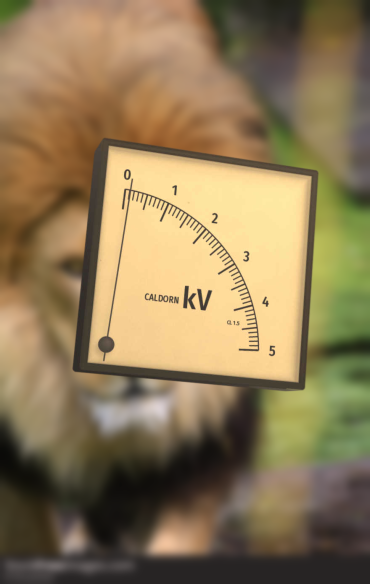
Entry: 0.1kV
